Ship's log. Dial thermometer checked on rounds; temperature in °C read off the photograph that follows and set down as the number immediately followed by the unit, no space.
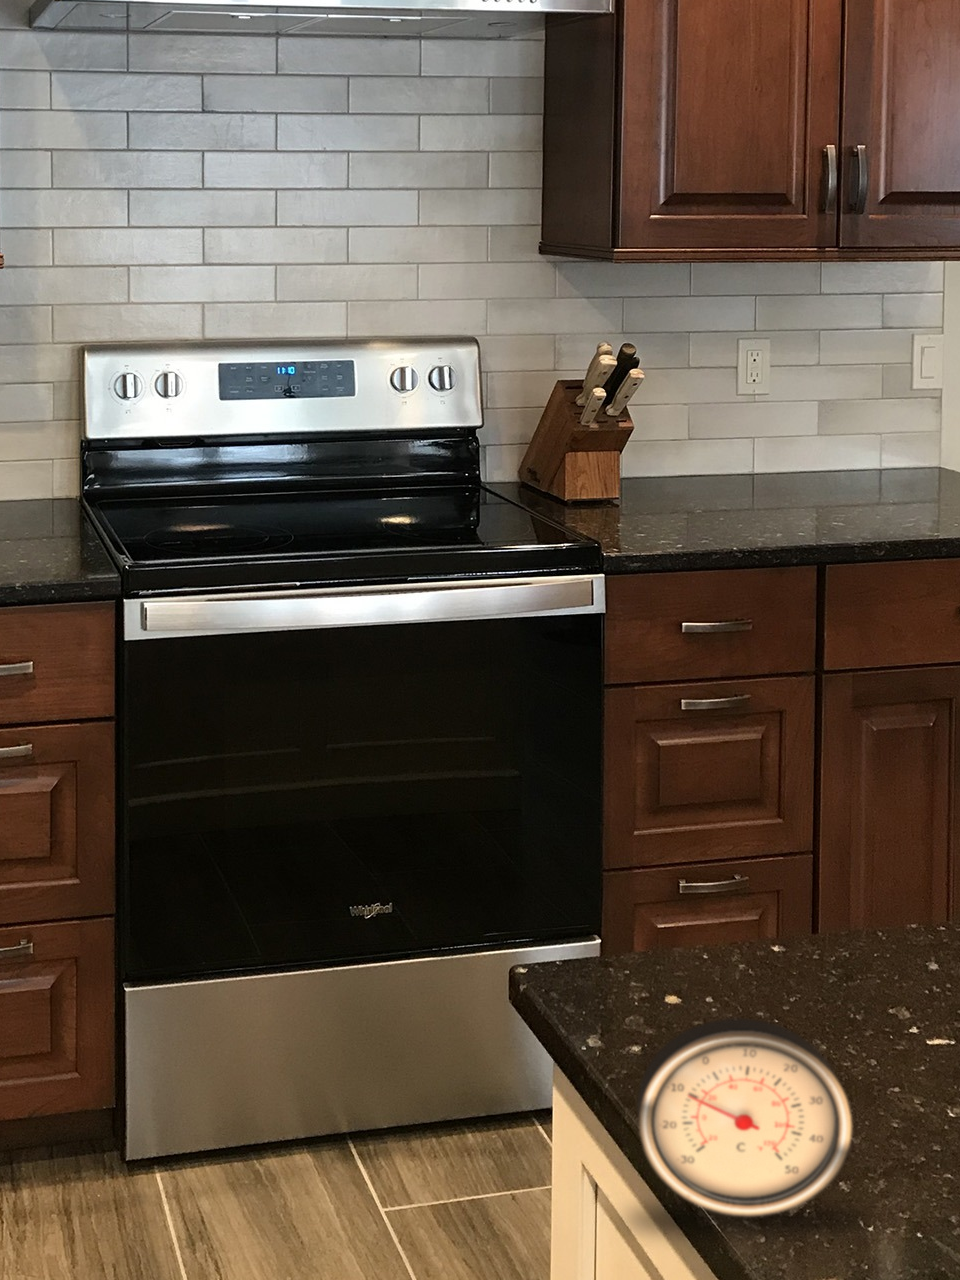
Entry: -10°C
